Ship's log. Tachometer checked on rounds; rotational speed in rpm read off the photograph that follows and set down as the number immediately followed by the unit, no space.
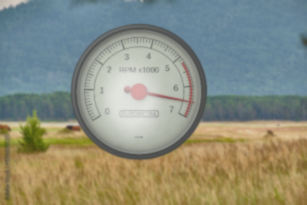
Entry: 6500rpm
